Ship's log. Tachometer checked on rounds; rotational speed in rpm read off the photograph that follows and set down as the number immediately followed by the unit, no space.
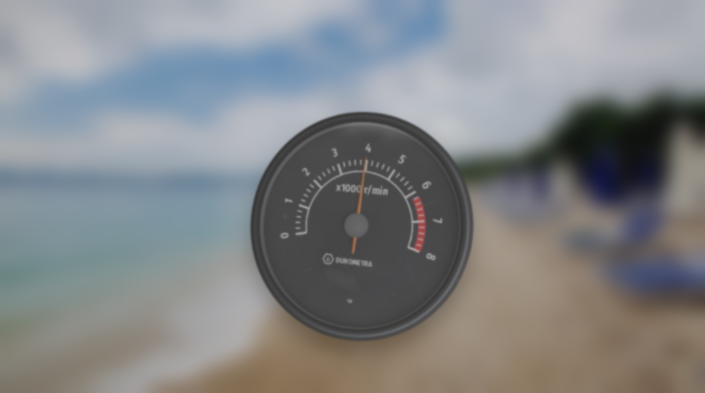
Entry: 4000rpm
